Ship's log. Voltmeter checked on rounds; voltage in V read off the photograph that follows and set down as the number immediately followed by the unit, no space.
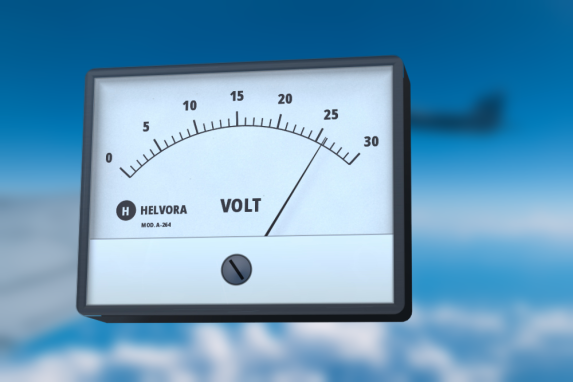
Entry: 26V
